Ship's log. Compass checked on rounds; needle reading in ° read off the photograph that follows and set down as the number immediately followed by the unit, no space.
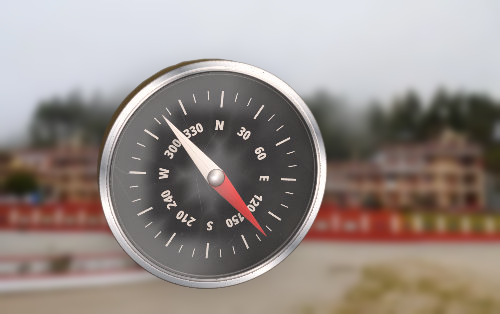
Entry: 135°
